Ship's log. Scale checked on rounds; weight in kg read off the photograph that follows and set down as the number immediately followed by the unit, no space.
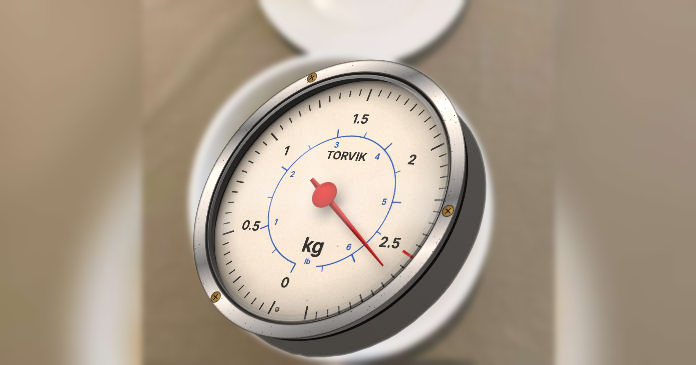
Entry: 2.6kg
